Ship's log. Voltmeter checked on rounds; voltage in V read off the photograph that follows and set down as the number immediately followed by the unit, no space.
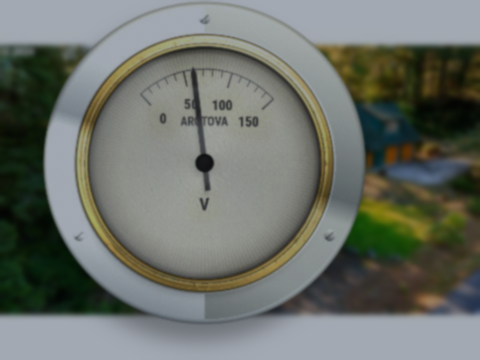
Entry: 60V
